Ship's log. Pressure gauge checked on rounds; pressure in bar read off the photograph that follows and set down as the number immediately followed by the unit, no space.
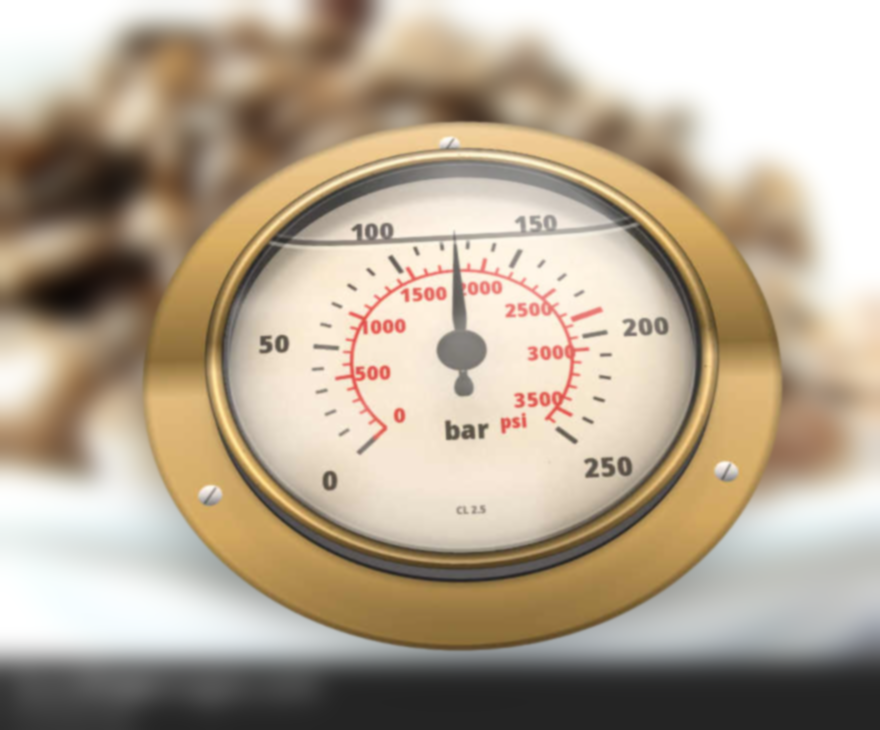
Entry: 125bar
